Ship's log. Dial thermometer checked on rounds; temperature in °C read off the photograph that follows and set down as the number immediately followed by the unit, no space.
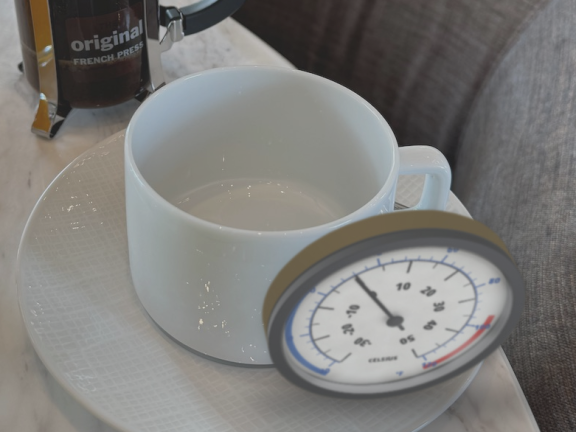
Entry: 0°C
